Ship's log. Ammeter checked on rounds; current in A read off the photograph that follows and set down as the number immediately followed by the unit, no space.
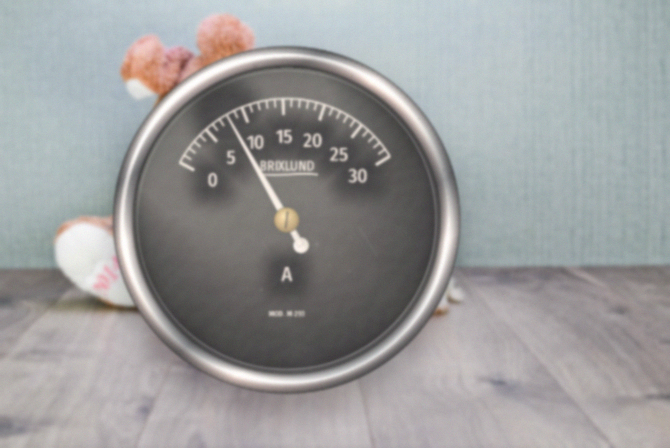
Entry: 8A
